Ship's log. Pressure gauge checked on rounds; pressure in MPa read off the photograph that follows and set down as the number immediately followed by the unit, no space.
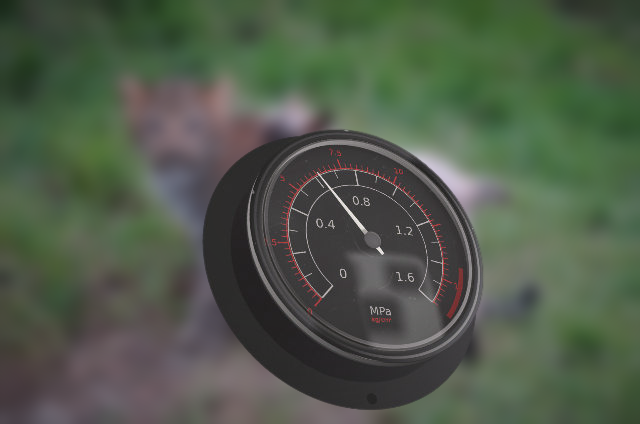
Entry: 0.6MPa
